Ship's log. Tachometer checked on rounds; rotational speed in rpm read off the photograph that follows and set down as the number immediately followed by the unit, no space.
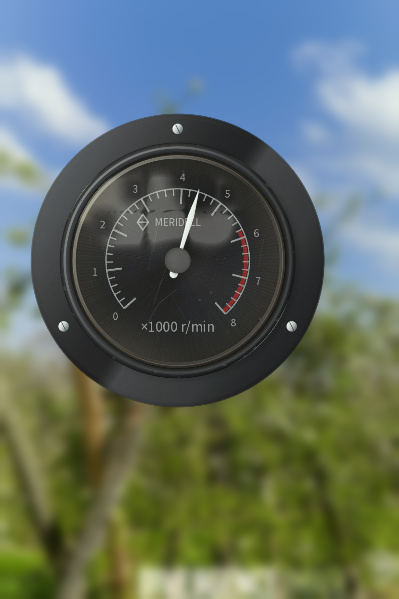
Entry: 4400rpm
